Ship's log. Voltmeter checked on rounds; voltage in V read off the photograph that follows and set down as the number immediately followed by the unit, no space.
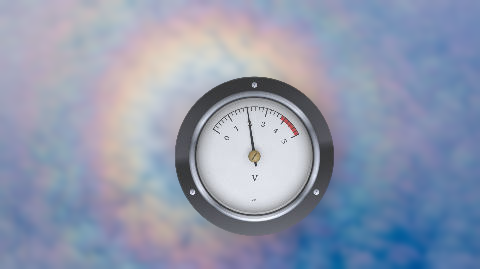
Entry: 2V
